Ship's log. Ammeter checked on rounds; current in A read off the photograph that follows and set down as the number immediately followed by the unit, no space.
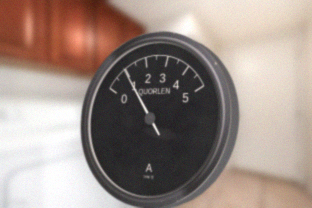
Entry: 1A
